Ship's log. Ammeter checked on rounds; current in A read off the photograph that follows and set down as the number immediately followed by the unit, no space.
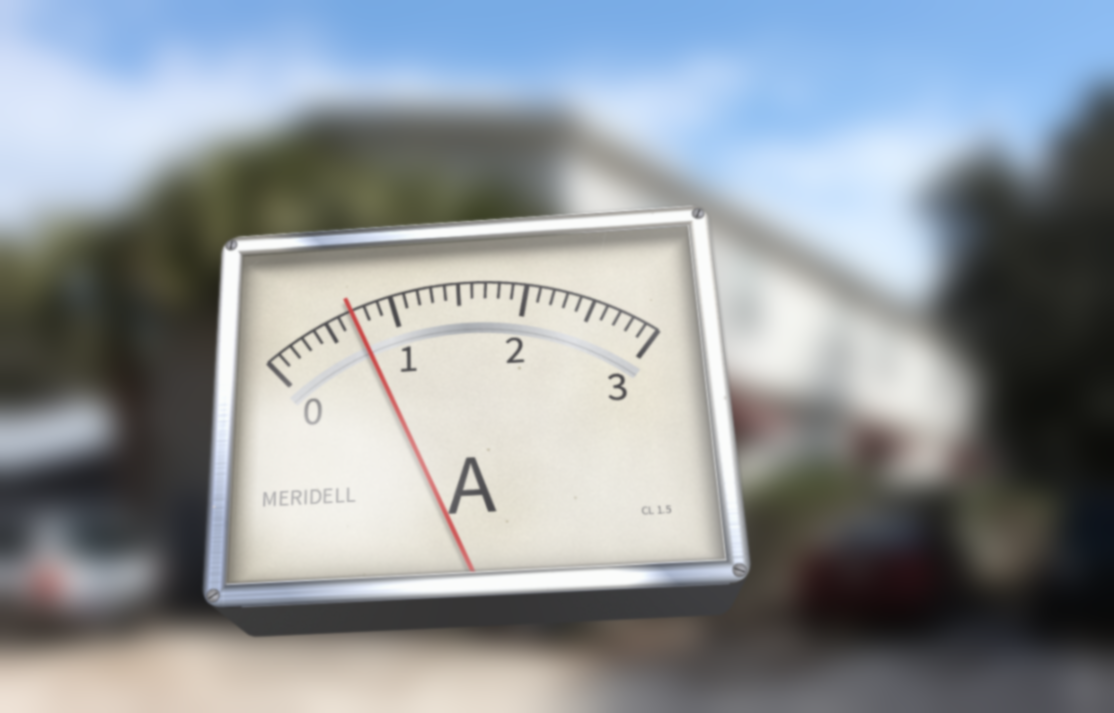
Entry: 0.7A
